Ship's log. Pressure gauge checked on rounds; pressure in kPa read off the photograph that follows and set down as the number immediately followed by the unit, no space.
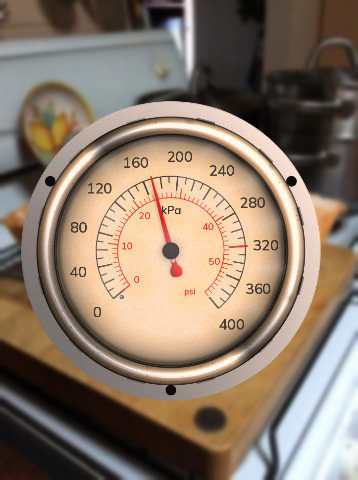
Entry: 170kPa
